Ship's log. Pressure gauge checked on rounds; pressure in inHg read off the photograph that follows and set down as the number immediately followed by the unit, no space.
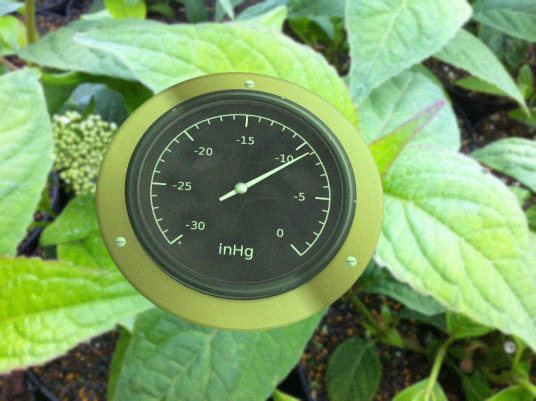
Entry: -9inHg
